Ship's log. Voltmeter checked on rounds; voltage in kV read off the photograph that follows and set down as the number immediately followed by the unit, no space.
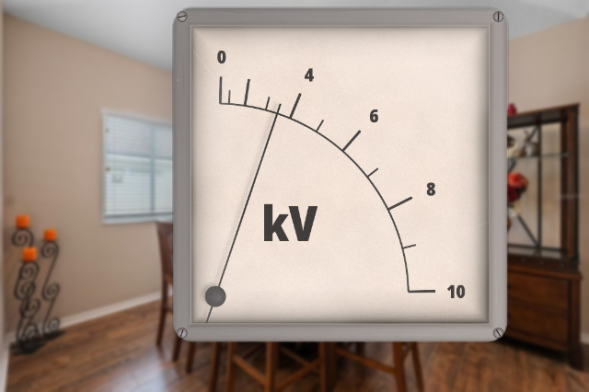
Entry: 3.5kV
